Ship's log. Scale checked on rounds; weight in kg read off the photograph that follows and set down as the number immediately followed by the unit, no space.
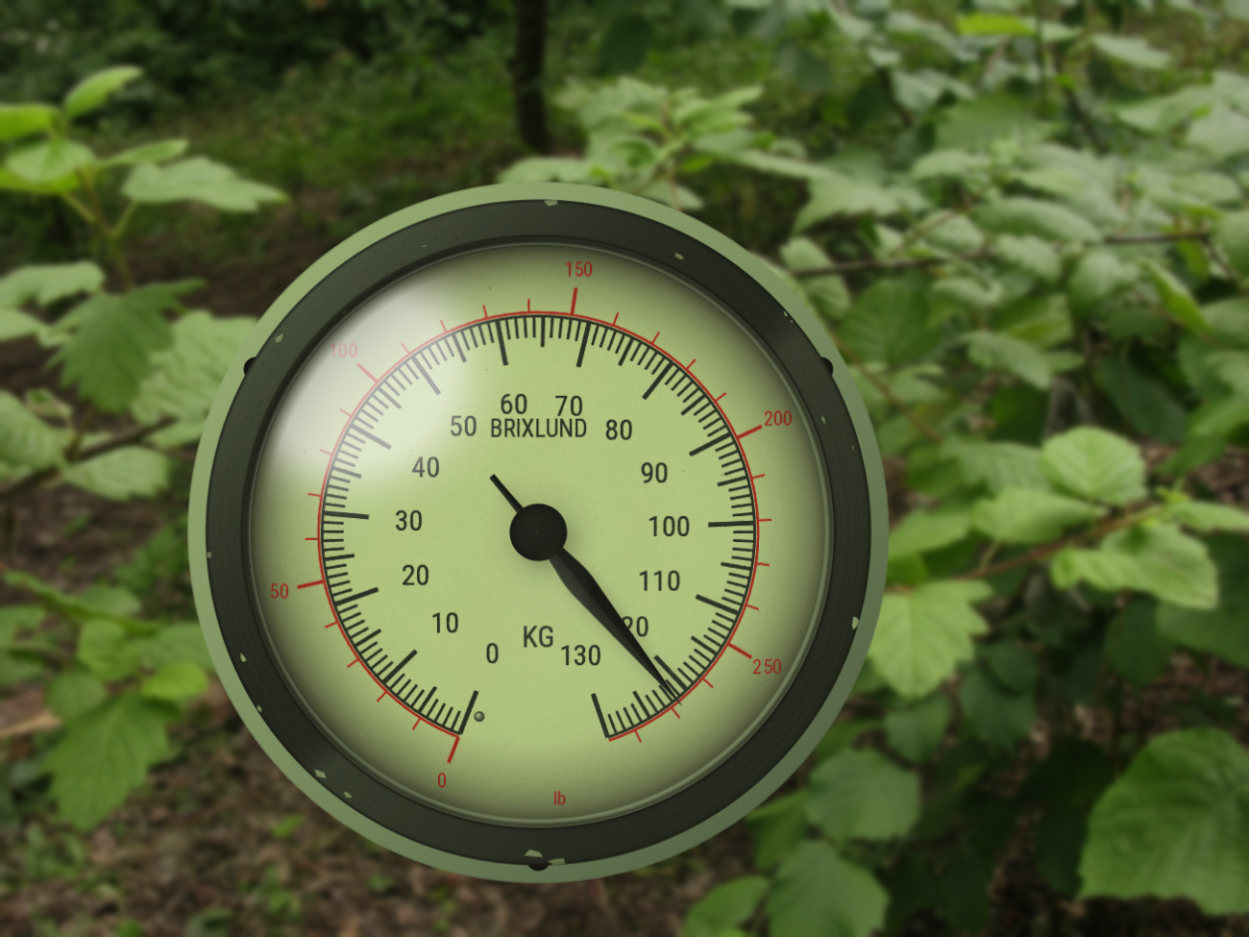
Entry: 121.5kg
